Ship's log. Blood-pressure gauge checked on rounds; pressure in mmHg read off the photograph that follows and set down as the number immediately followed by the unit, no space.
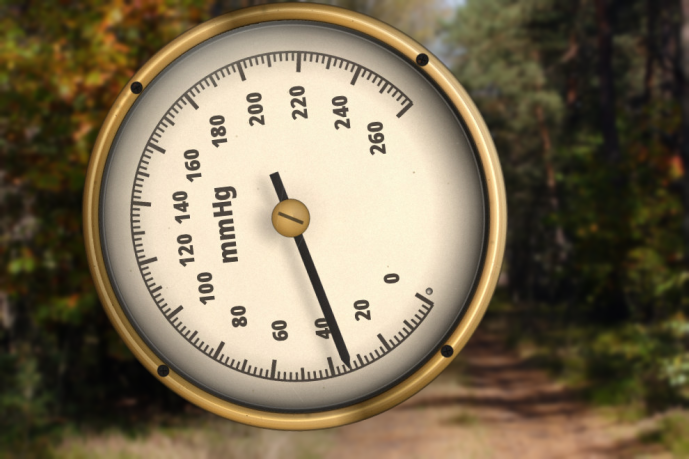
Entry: 34mmHg
